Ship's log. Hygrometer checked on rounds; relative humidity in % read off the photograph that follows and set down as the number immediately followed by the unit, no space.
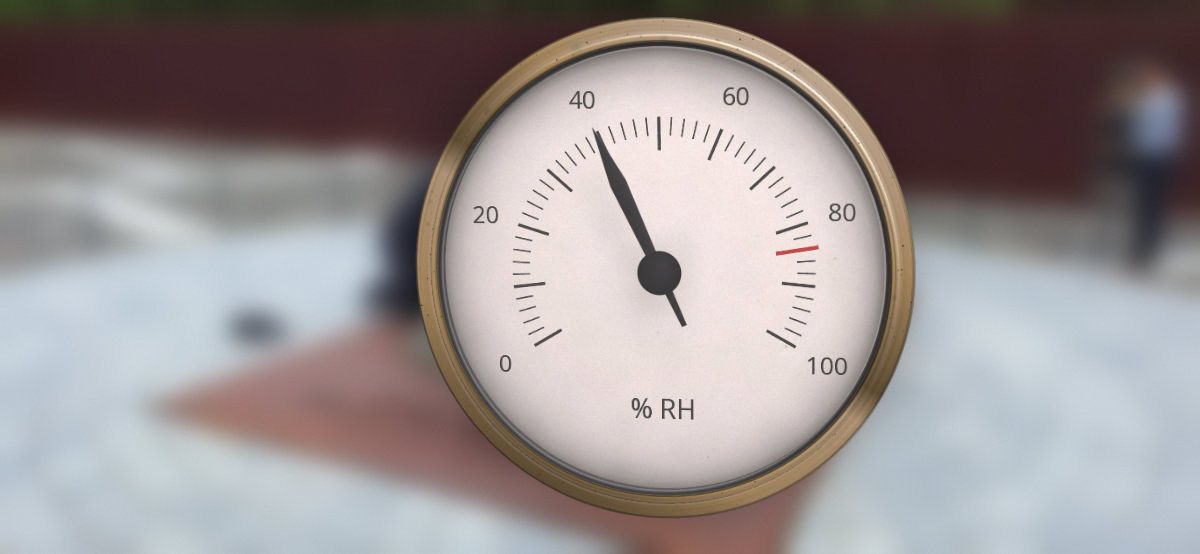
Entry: 40%
